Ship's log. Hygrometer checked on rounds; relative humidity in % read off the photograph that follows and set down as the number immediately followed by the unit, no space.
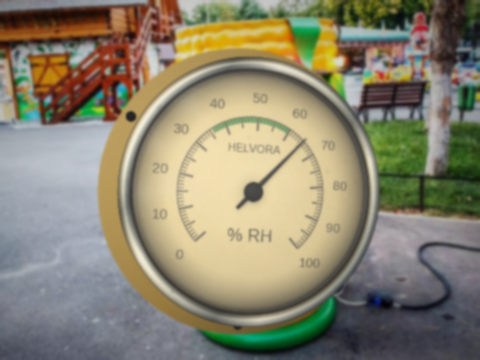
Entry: 65%
